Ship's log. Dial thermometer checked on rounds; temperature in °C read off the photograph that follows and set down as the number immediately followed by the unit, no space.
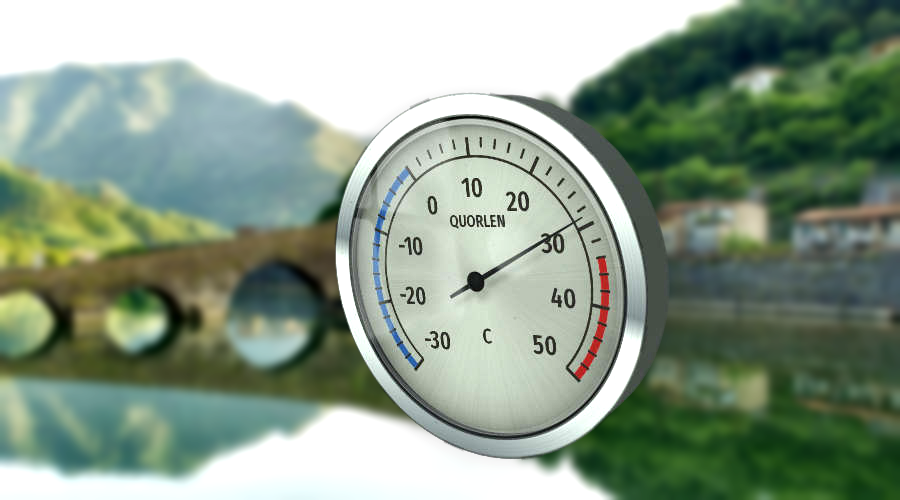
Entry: 29°C
